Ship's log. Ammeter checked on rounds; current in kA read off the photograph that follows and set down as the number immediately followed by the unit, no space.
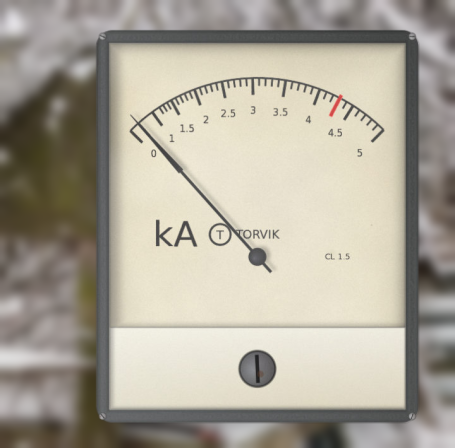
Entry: 0.5kA
